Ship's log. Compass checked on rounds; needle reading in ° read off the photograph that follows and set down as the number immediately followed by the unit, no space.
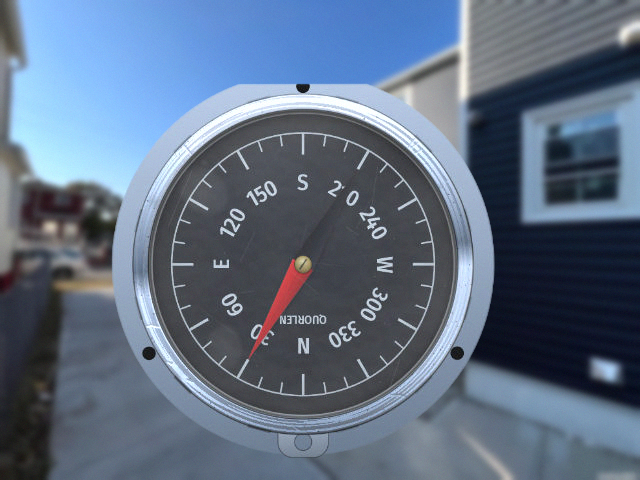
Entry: 30°
